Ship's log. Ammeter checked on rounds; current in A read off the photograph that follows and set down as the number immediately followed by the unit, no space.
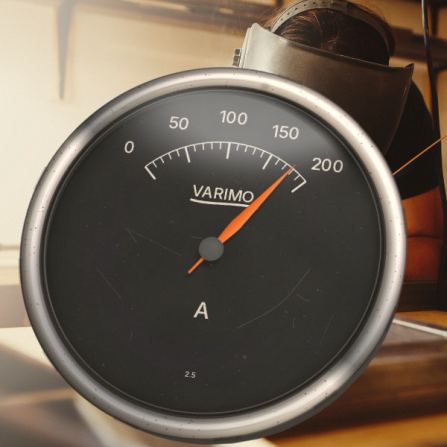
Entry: 180A
